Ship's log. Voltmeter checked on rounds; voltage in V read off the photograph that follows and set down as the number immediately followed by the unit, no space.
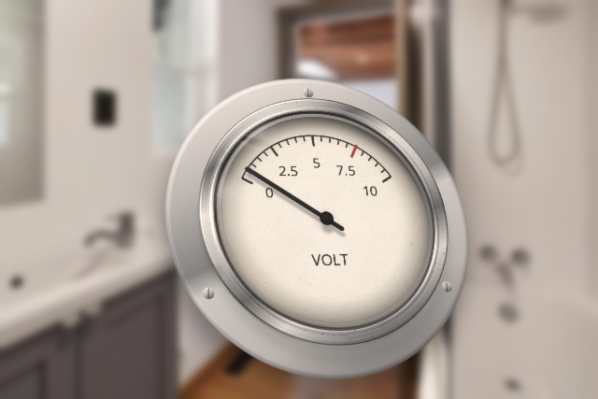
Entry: 0.5V
